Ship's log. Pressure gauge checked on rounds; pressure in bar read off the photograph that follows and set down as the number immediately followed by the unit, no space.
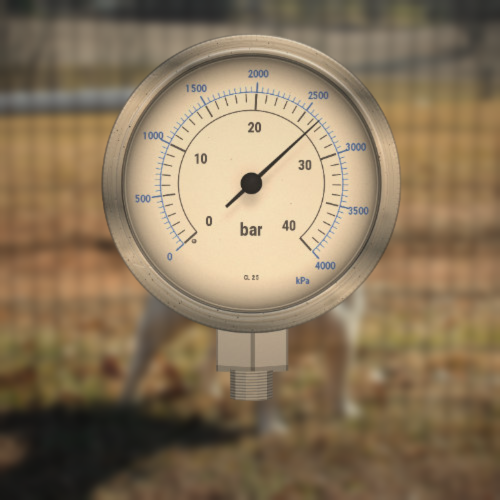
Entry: 26.5bar
